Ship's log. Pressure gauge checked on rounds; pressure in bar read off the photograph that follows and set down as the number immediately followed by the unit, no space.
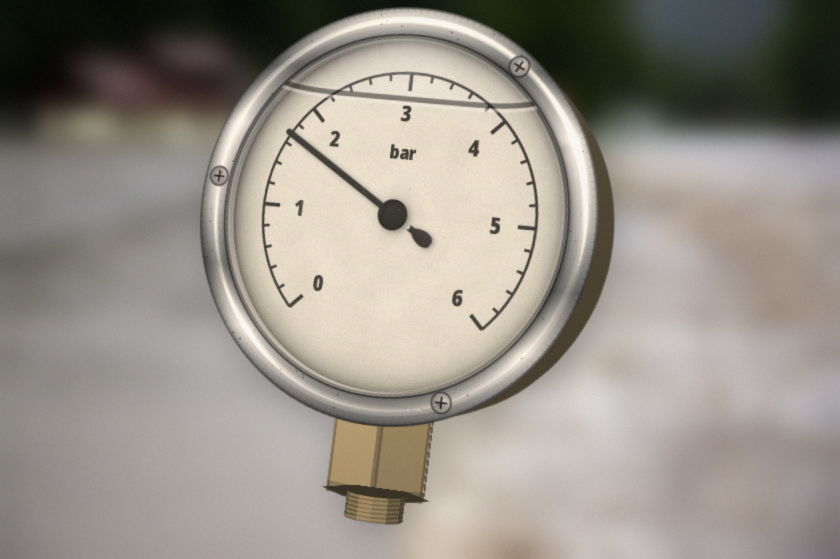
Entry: 1.7bar
